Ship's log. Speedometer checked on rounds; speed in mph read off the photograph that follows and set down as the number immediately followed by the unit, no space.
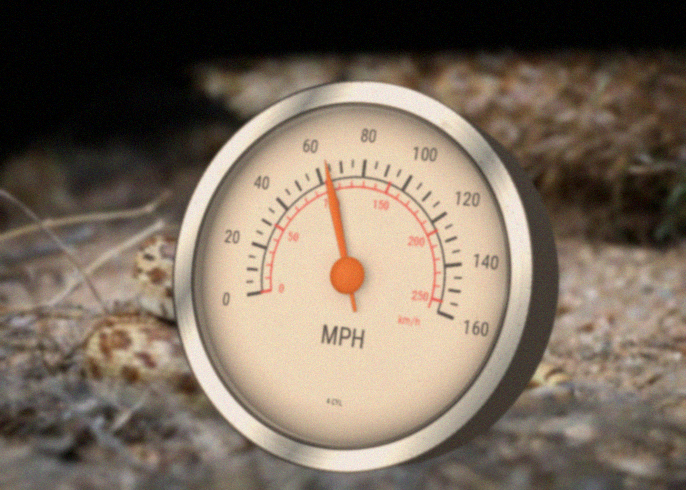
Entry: 65mph
